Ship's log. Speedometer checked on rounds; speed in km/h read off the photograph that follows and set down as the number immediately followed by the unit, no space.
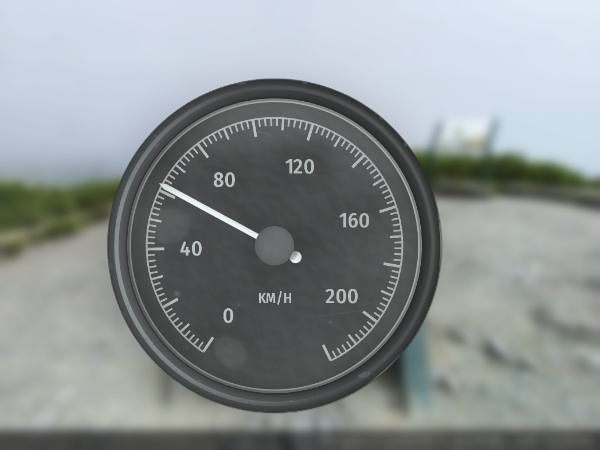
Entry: 62km/h
